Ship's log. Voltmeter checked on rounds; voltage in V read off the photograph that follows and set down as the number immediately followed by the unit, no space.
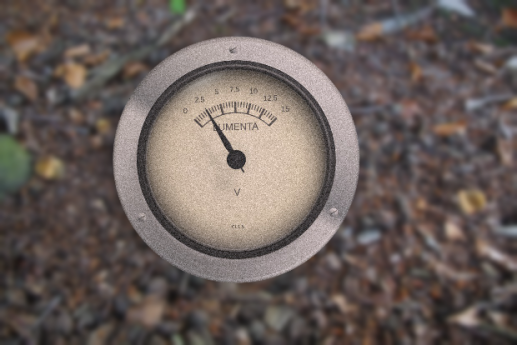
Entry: 2.5V
